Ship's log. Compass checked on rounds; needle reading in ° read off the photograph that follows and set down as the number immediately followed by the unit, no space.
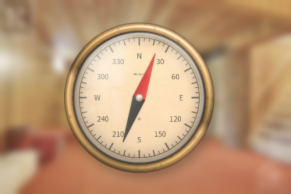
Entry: 20°
